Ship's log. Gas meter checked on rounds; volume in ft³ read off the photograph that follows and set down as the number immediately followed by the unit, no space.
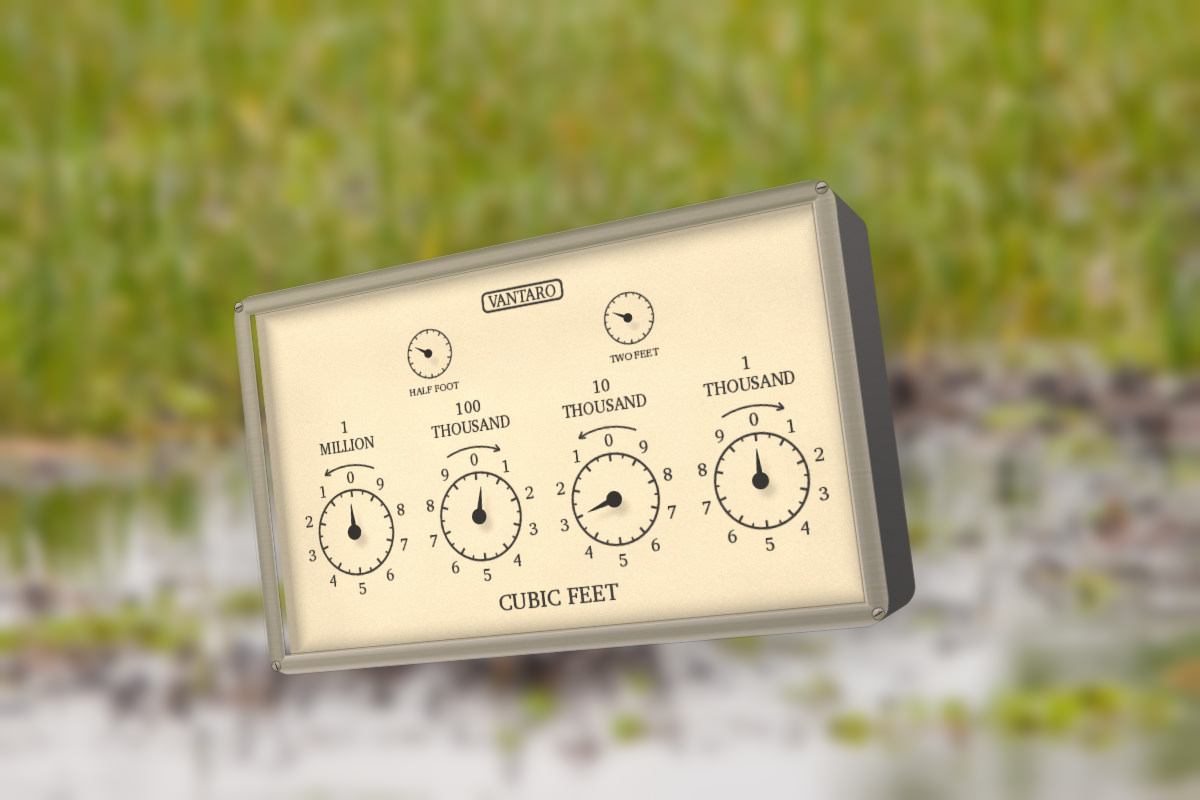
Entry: 3000ft³
